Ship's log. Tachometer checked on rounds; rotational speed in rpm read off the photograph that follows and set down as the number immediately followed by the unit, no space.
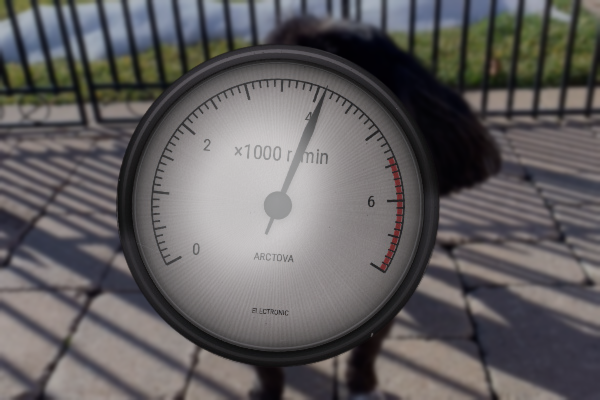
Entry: 4100rpm
